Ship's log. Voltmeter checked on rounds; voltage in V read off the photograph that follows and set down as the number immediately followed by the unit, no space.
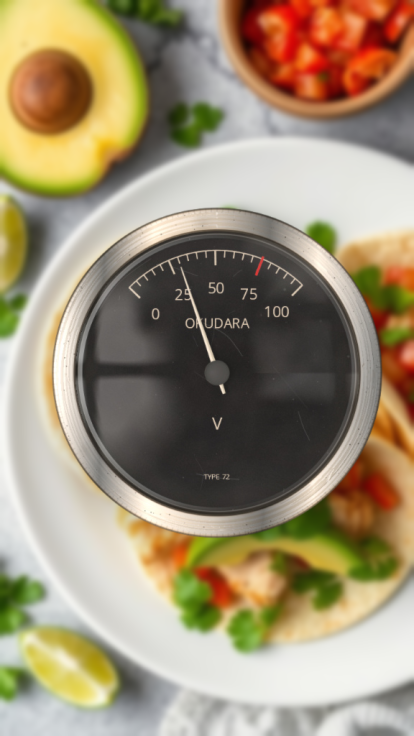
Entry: 30V
